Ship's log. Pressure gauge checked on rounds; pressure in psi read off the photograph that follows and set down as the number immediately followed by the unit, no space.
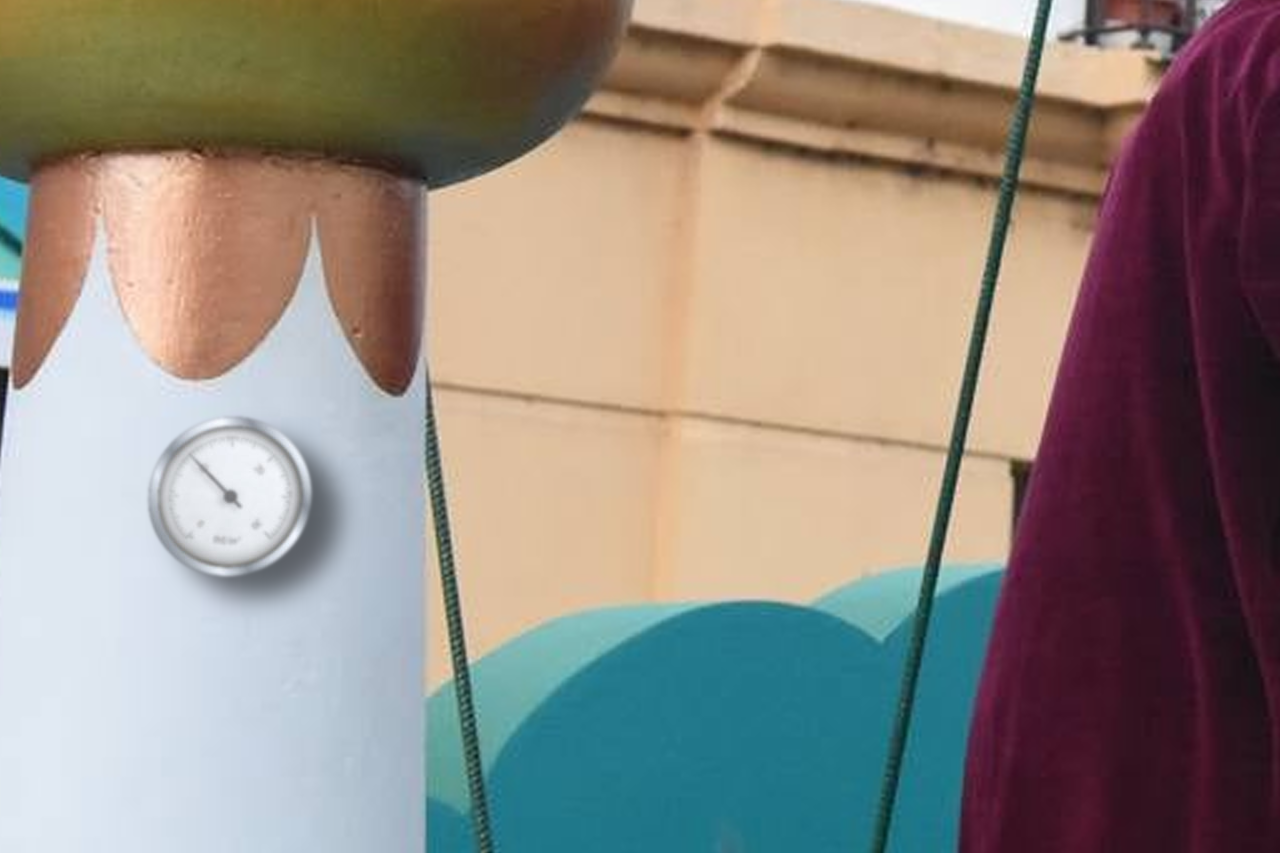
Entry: 10psi
